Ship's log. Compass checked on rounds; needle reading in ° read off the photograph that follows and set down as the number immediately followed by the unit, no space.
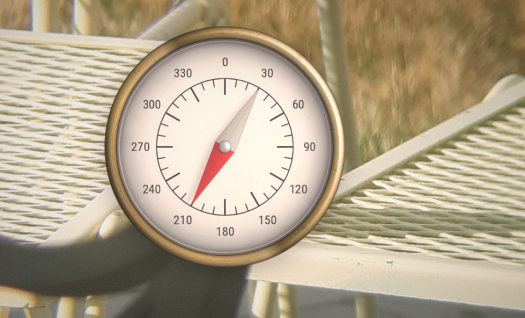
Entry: 210°
